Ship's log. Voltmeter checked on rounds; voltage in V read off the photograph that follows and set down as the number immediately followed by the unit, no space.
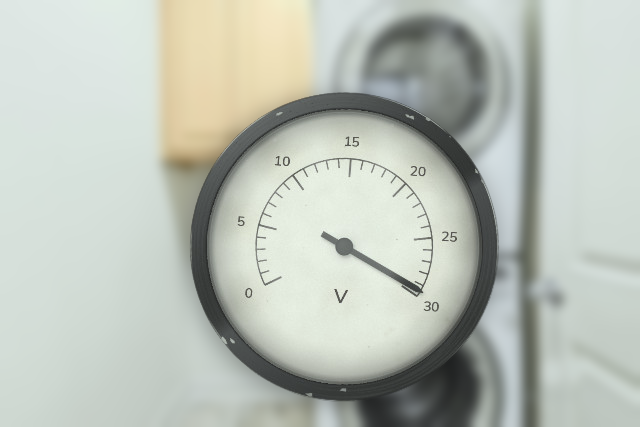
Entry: 29.5V
